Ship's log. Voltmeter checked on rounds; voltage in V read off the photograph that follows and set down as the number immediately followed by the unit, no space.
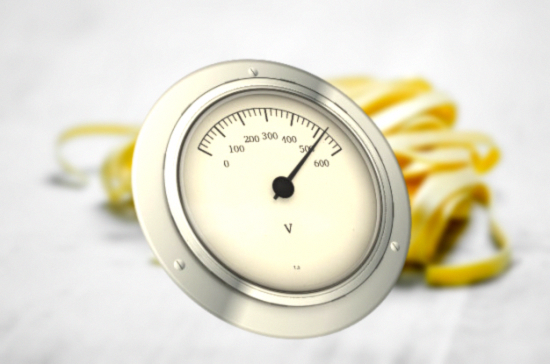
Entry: 520V
